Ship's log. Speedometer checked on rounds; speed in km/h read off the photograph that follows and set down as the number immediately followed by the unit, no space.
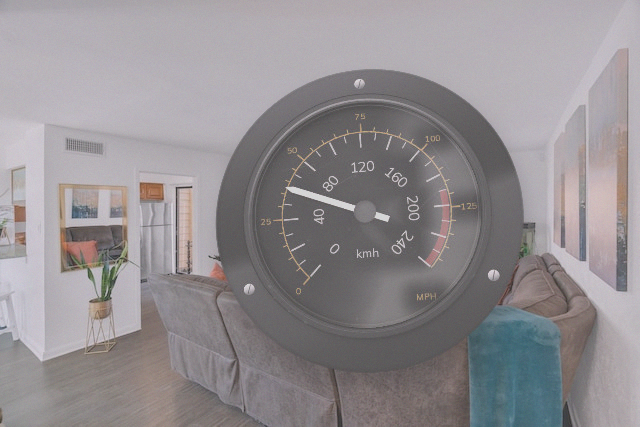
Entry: 60km/h
